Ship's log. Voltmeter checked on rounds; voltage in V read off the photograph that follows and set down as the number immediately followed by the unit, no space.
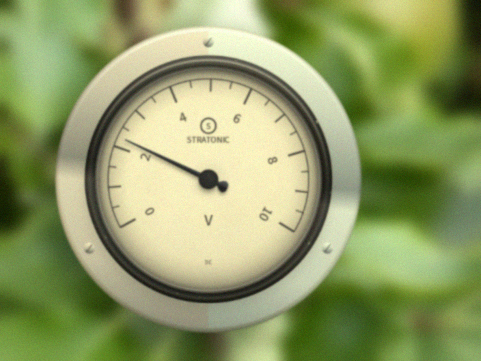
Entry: 2.25V
